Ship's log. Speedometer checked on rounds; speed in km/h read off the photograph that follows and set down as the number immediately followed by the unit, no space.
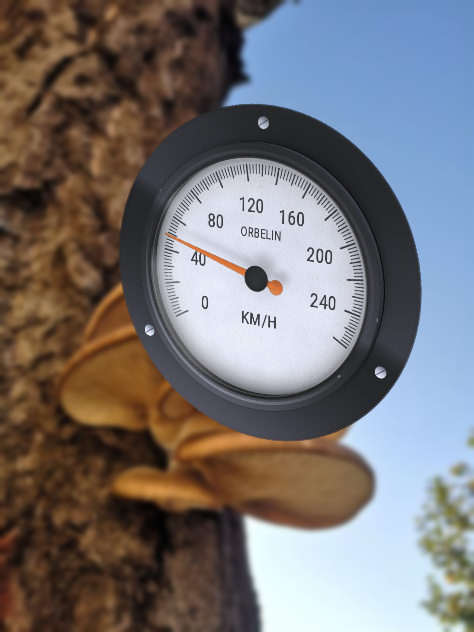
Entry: 50km/h
